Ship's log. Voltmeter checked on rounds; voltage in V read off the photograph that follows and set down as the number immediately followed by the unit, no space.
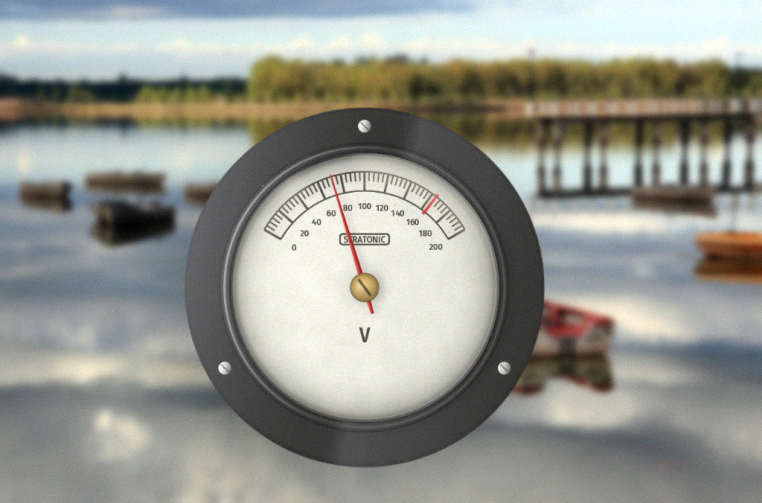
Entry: 72V
